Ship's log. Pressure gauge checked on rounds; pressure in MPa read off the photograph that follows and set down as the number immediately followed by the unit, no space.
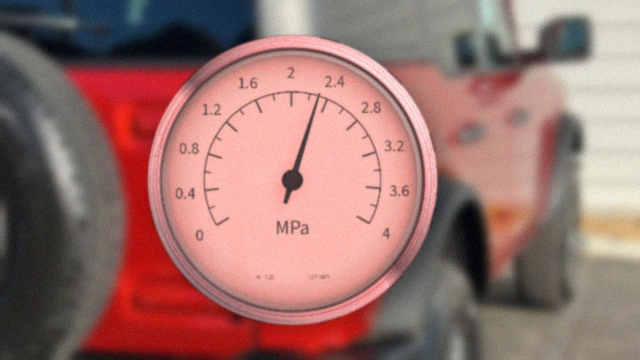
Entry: 2.3MPa
